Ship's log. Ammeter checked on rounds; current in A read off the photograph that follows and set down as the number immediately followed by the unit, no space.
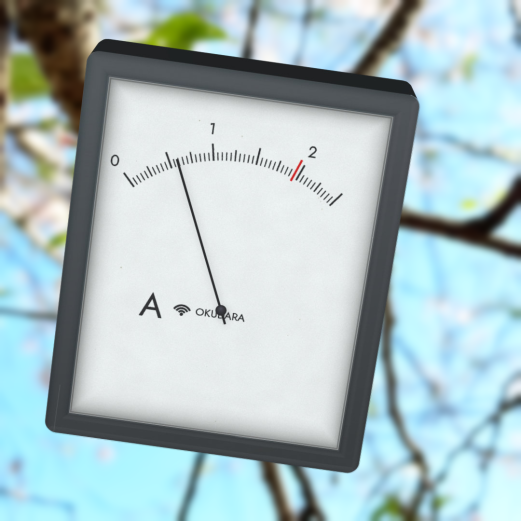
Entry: 0.6A
